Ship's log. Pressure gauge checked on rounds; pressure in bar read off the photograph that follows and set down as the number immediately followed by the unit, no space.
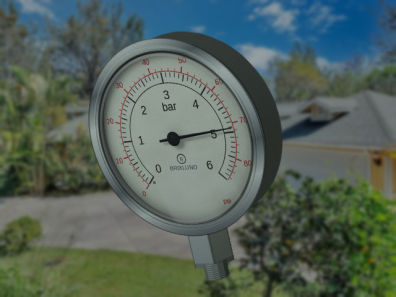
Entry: 4.9bar
